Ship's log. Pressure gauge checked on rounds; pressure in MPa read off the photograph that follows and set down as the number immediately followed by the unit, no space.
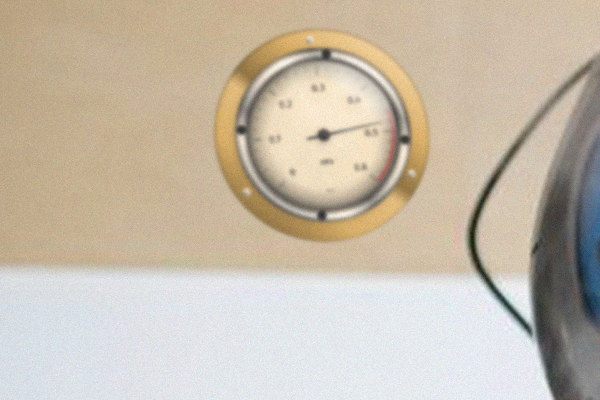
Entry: 0.48MPa
